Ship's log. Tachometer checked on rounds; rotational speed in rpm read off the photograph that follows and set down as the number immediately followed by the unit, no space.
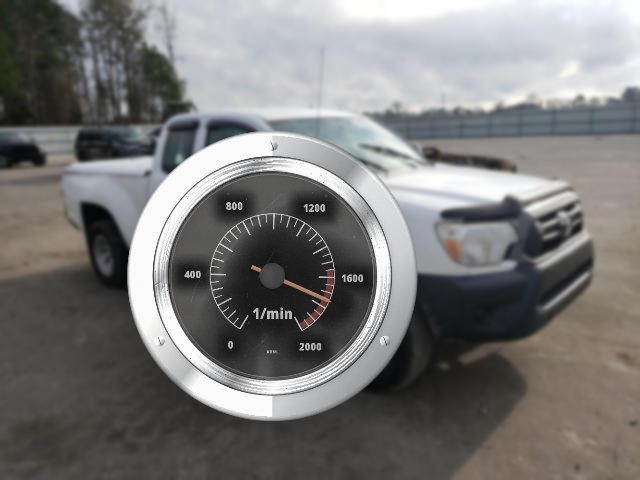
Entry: 1750rpm
